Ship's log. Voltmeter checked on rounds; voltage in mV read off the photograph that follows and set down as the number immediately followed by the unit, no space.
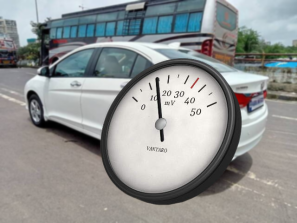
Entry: 15mV
